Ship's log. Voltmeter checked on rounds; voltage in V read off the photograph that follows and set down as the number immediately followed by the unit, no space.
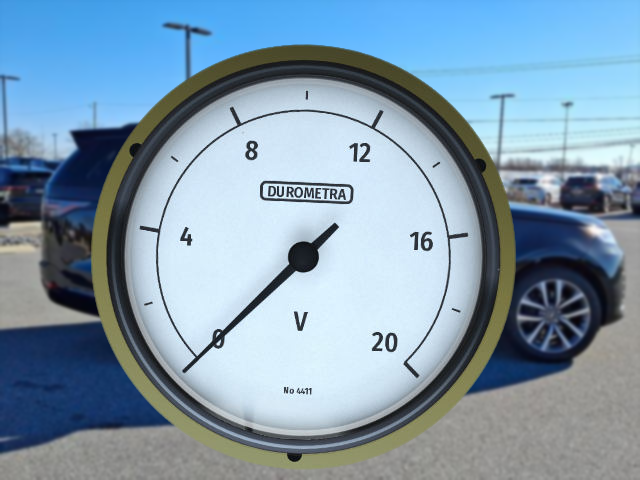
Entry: 0V
